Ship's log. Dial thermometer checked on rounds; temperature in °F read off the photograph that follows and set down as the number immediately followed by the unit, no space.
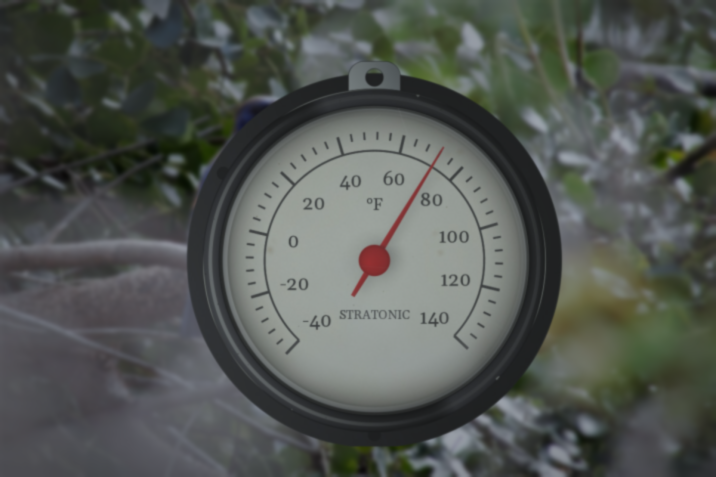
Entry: 72°F
